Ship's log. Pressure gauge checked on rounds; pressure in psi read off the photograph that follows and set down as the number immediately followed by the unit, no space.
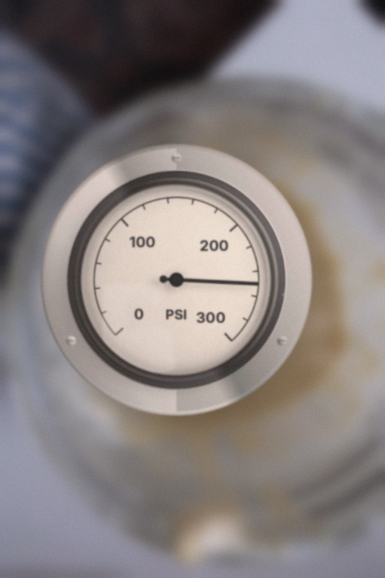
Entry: 250psi
